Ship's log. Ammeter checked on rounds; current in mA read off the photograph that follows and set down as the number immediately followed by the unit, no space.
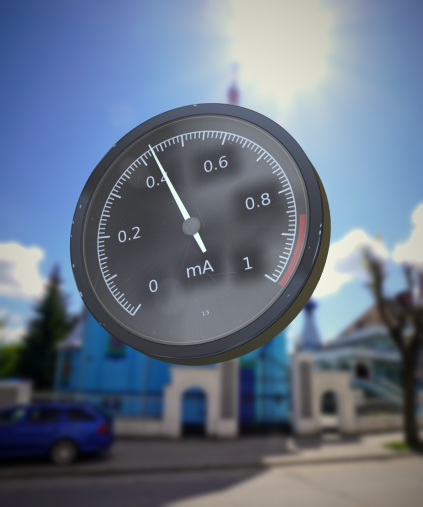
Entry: 0.43mA
